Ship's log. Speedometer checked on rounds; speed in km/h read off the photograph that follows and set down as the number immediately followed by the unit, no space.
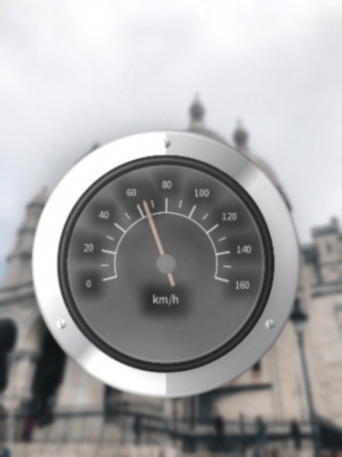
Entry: 65km/h
